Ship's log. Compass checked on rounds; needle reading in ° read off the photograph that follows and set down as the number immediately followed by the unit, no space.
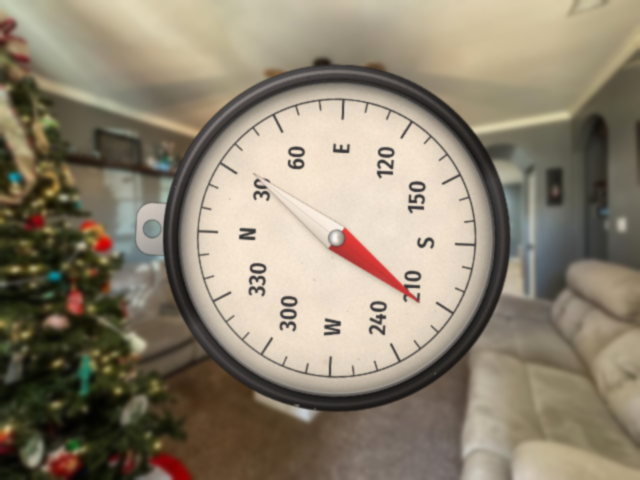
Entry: 215°
